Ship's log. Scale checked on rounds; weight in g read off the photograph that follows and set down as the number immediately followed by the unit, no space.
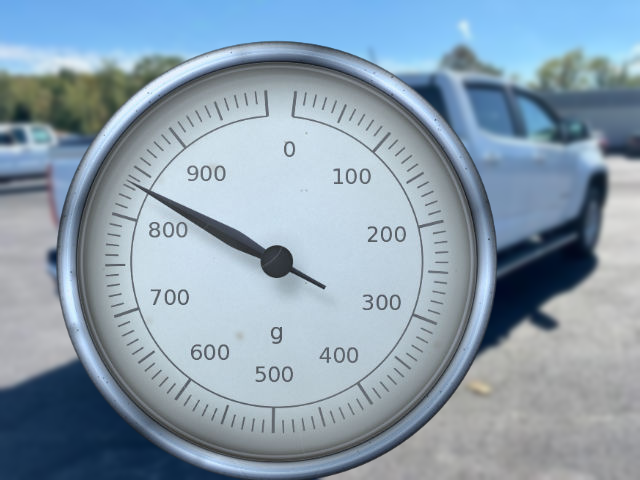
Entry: 835g
